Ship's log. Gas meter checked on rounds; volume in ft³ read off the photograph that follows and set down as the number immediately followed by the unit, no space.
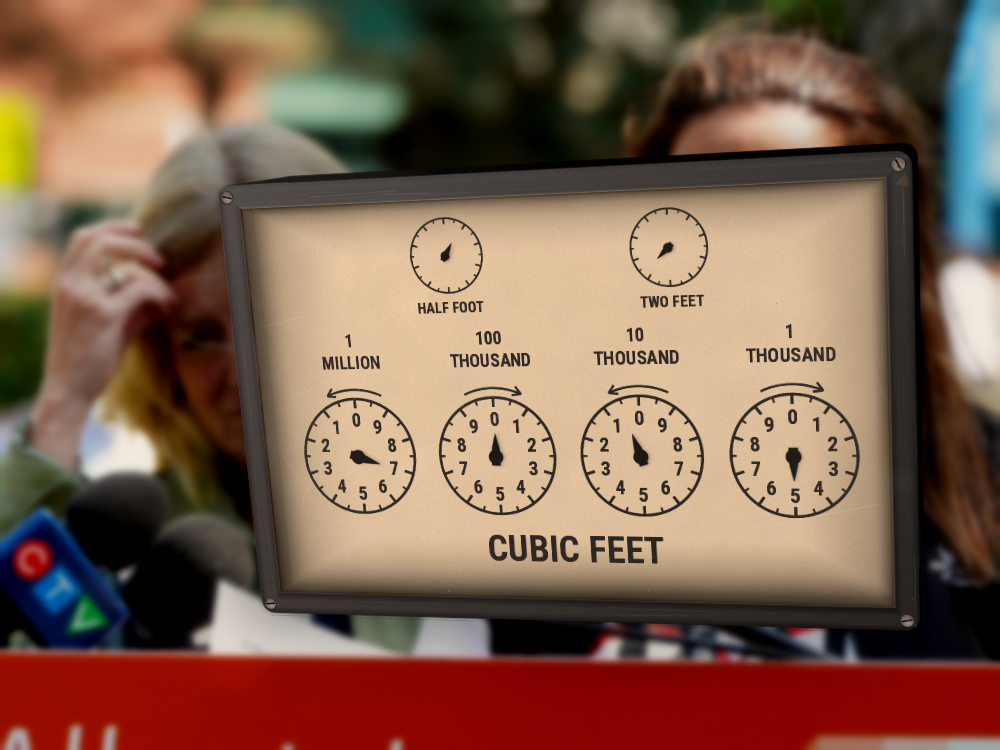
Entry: 700500ft³
